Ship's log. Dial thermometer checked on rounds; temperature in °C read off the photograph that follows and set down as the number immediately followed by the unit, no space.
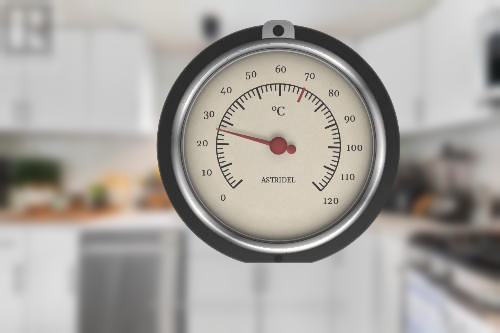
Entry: 26°C
